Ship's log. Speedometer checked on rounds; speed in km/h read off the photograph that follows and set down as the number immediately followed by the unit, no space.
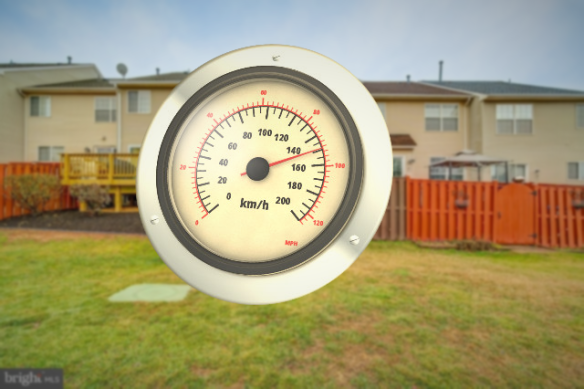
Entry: 150km/h
